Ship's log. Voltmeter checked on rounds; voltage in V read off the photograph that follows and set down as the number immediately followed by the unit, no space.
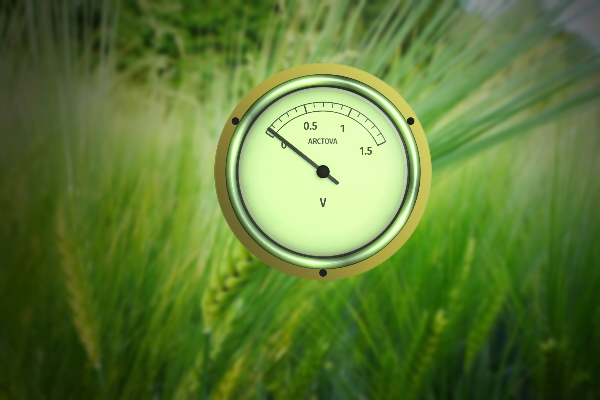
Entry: 0.05V
